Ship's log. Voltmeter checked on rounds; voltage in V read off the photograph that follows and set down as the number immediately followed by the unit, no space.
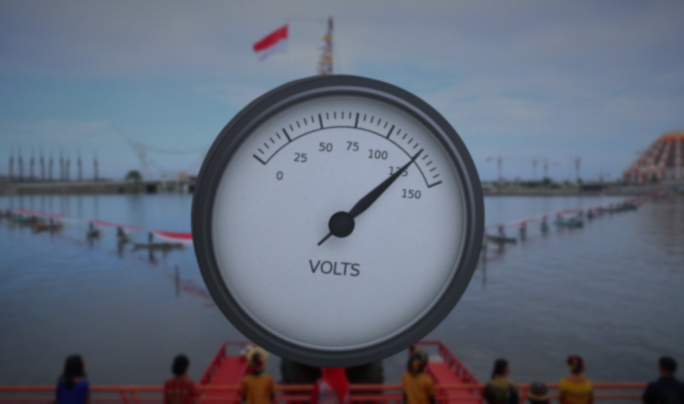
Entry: 125V
